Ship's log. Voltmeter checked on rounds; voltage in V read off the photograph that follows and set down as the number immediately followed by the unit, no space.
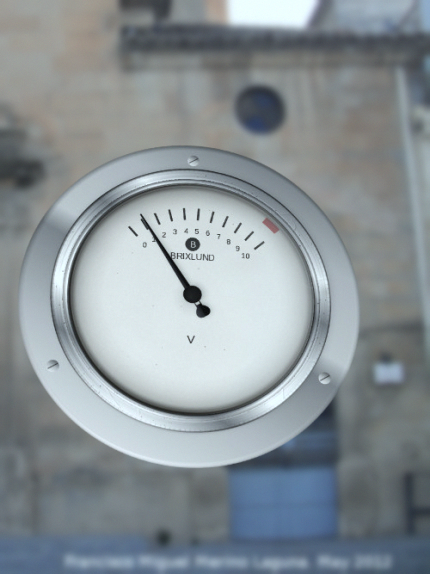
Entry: 1V
